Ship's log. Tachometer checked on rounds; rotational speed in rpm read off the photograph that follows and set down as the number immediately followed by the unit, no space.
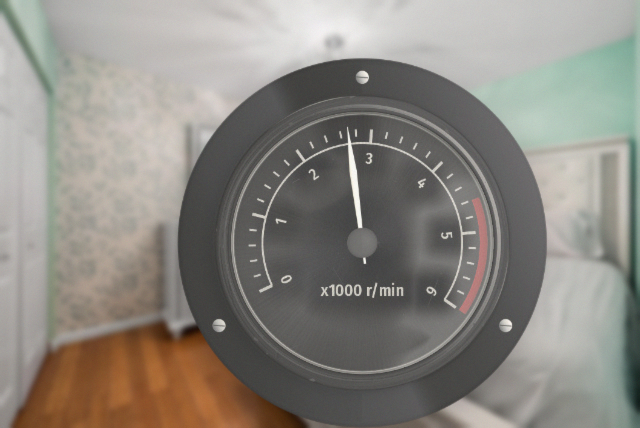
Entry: 2700rpm
